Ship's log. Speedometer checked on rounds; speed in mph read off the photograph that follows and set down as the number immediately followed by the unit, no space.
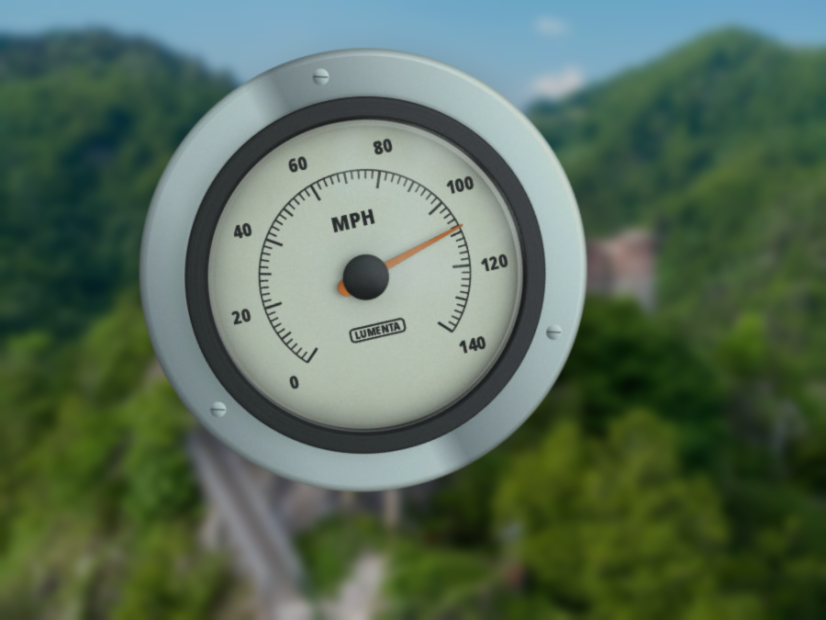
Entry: 108mph
